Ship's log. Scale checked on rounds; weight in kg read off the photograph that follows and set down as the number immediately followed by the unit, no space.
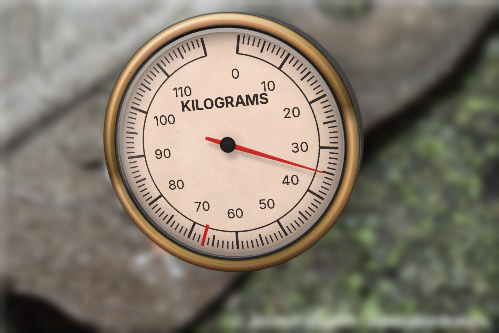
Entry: 35kg
